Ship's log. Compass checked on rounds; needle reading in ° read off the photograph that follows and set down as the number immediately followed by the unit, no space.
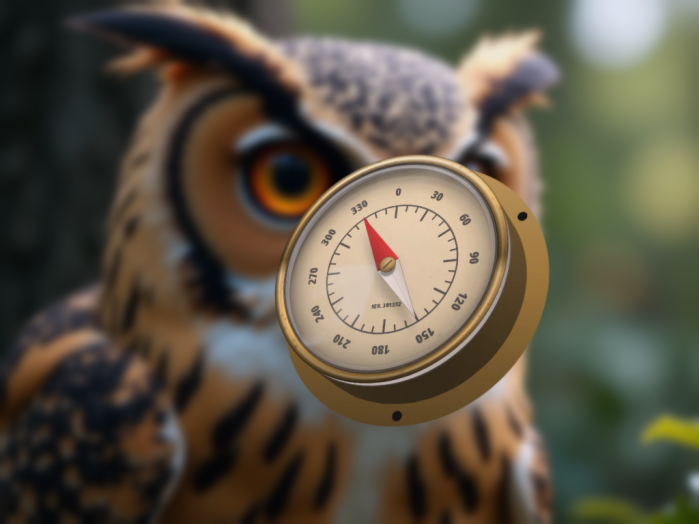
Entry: 330°
